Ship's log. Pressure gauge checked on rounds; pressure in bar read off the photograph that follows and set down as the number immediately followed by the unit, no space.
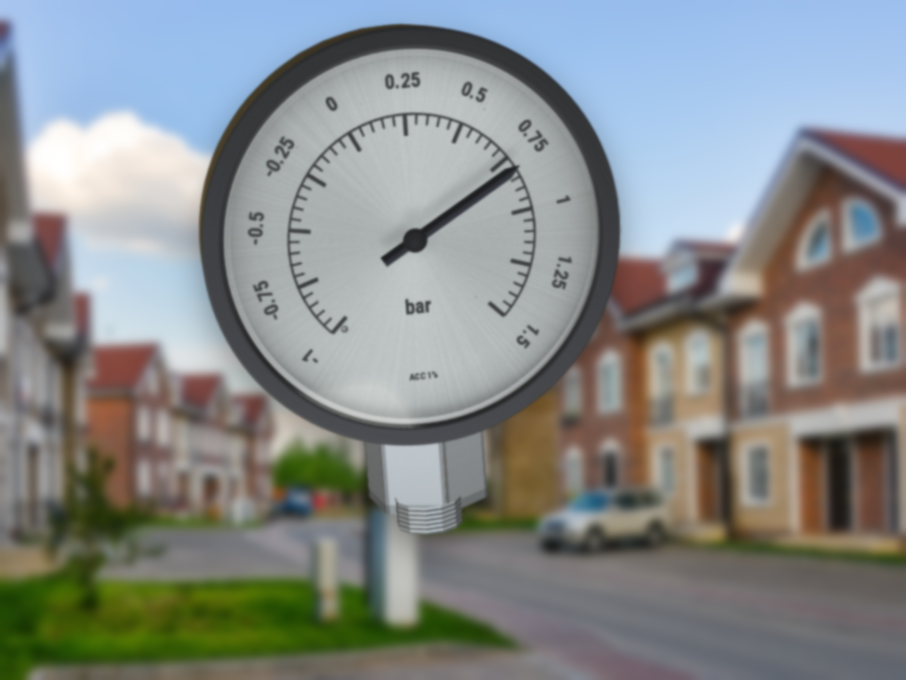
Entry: 0.8bar
